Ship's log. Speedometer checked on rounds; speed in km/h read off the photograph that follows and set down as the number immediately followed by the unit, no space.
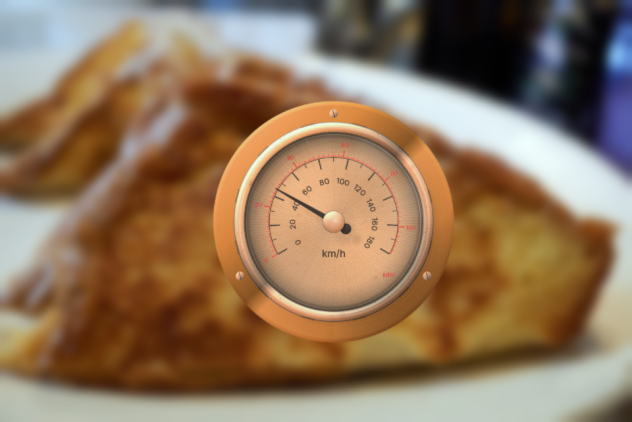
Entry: 45km/h
